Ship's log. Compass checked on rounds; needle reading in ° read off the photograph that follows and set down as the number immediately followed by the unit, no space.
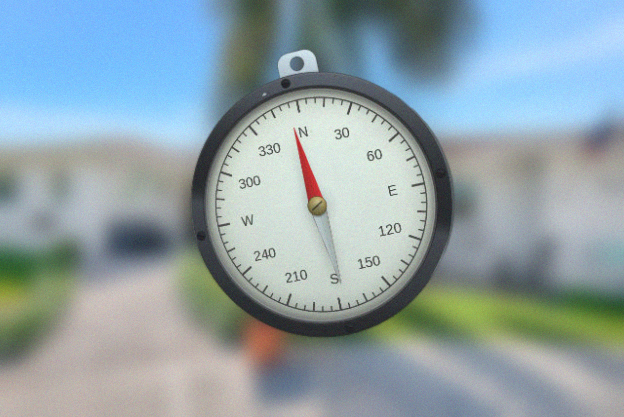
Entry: 355°
